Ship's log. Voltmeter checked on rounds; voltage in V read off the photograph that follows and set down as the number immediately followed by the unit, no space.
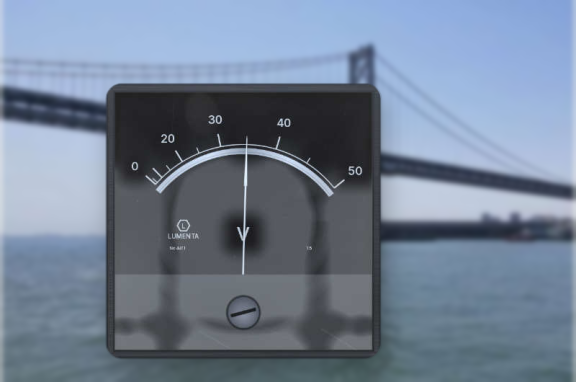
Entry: 35V
